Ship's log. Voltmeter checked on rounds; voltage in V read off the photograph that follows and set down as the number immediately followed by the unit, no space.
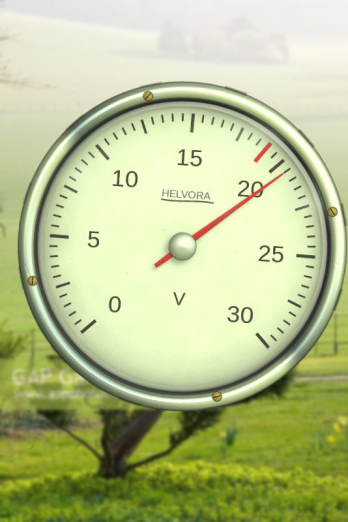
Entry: 20.5V
